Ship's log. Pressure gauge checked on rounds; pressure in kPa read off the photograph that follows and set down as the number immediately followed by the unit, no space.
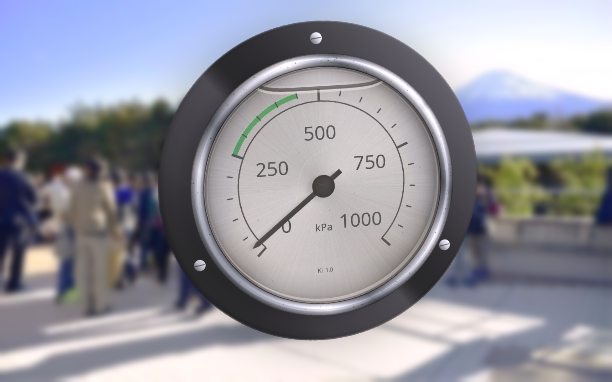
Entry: 25kPa
